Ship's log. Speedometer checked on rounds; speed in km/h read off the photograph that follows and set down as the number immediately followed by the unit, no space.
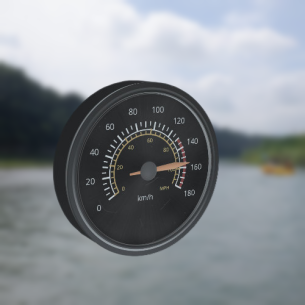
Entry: 155km/h
